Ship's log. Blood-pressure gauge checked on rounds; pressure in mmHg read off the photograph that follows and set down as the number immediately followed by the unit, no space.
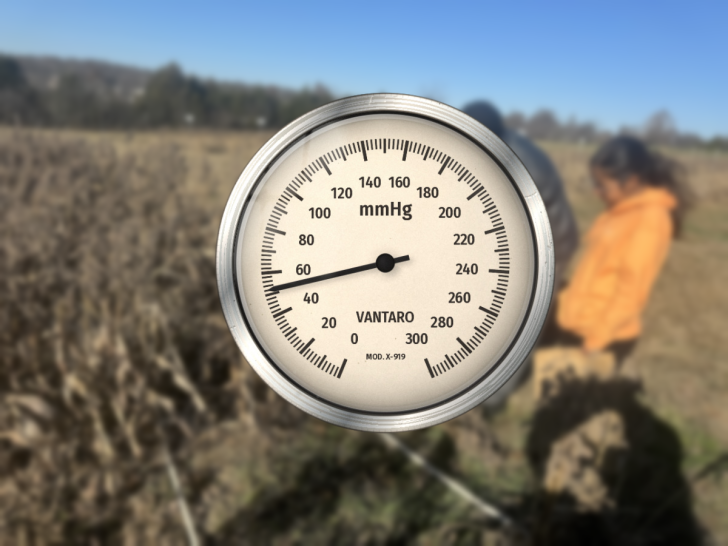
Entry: 52mmHg
